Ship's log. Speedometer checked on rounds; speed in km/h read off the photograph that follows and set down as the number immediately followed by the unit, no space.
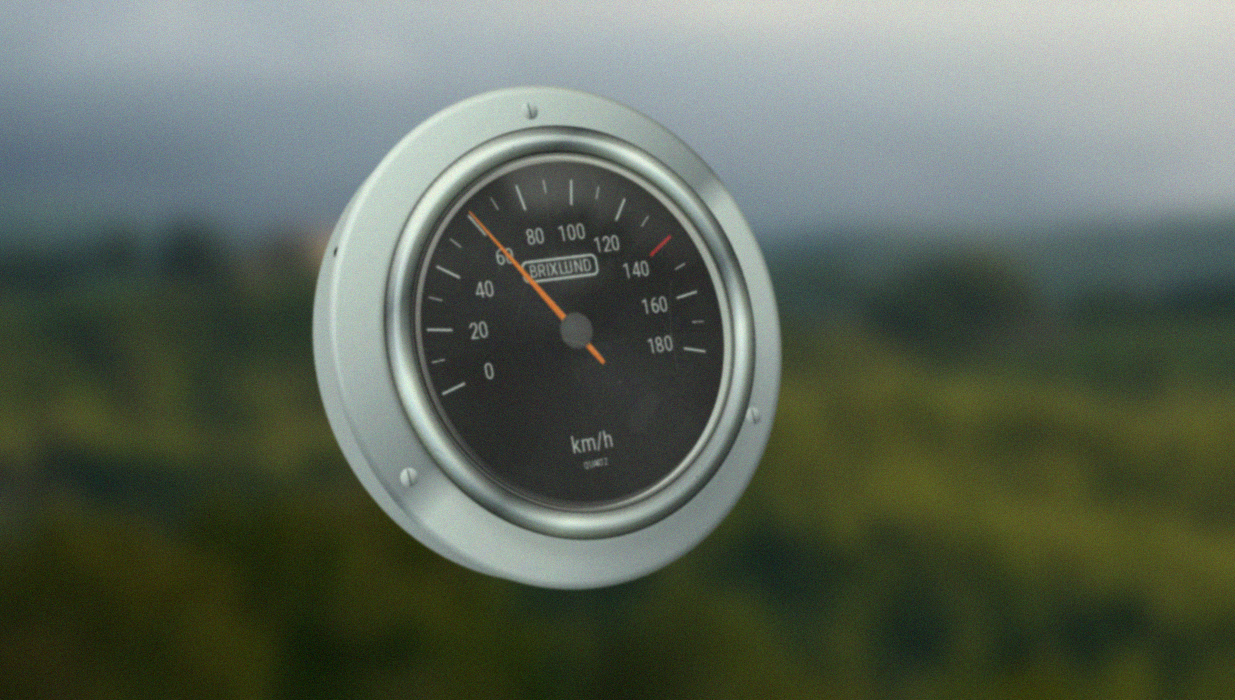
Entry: 60km/h
